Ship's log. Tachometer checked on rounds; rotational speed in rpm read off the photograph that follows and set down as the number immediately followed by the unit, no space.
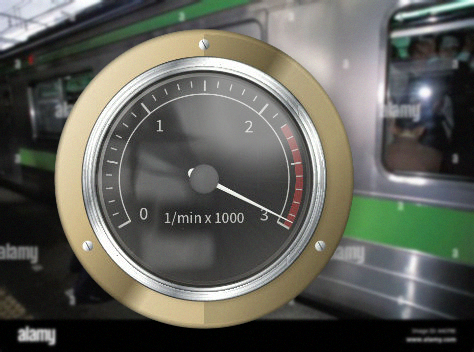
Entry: 2950rpm
